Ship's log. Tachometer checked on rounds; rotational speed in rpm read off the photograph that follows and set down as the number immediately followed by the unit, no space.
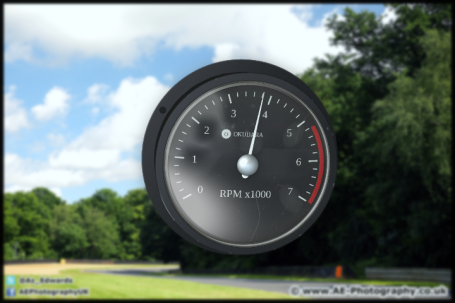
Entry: 3800rpm
